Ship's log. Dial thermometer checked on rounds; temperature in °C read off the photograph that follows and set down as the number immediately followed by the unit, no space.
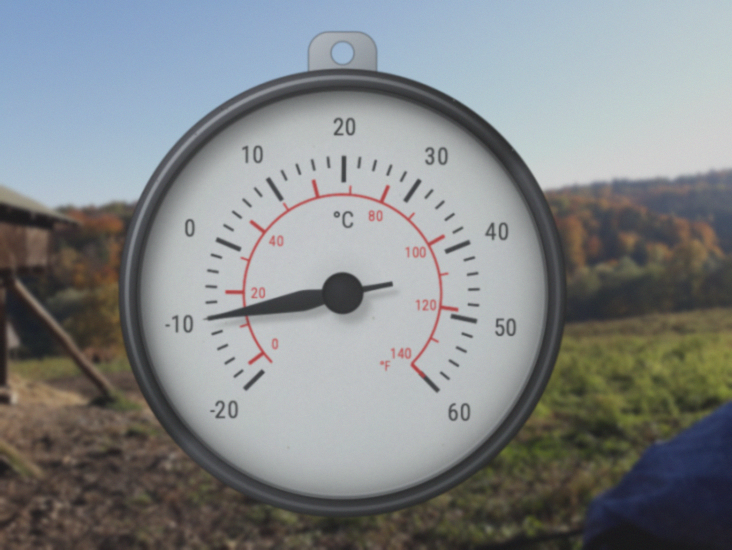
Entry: -10°C
